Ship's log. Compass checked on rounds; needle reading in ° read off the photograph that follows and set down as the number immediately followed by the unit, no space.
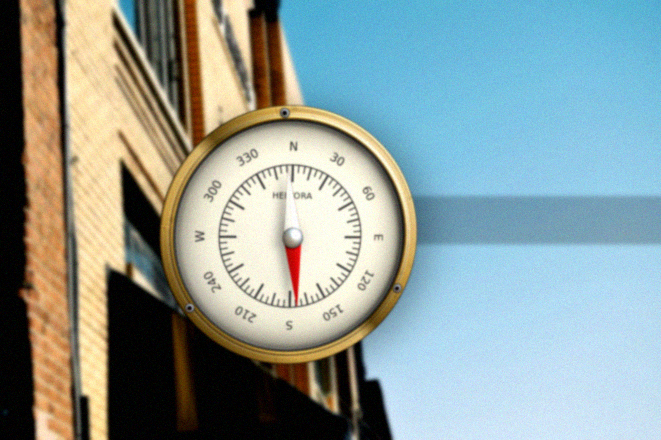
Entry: 175°
